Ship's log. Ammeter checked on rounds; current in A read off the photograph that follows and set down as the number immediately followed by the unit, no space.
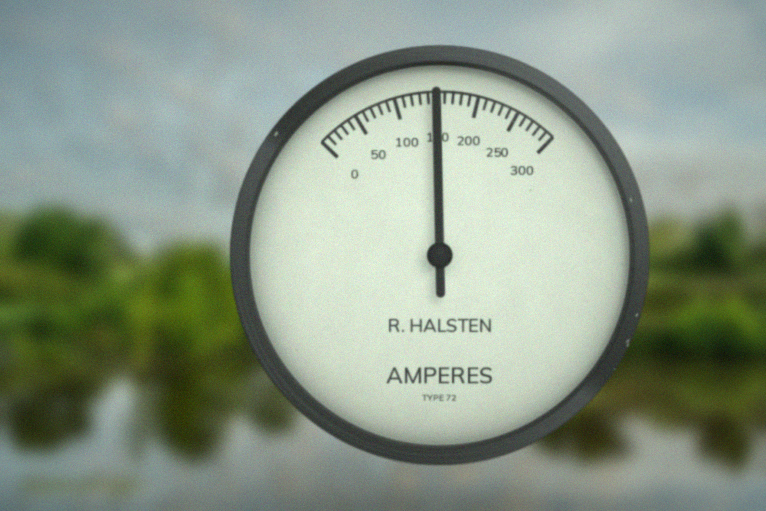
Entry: 150A
